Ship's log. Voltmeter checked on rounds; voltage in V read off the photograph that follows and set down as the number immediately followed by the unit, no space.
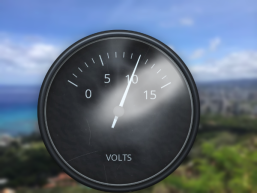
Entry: 10V
